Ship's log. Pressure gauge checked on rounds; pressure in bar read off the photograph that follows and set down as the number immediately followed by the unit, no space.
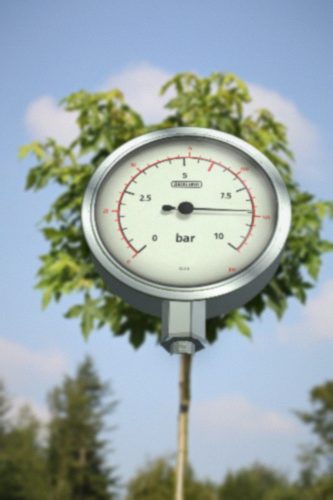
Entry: 8.5bar
